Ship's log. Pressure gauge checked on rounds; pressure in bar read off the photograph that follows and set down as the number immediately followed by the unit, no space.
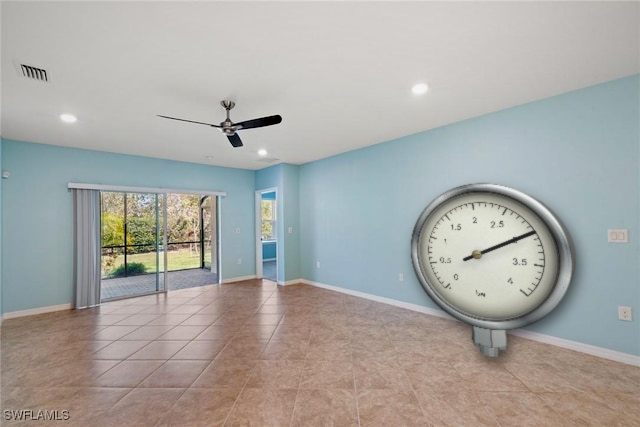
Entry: 3bar
